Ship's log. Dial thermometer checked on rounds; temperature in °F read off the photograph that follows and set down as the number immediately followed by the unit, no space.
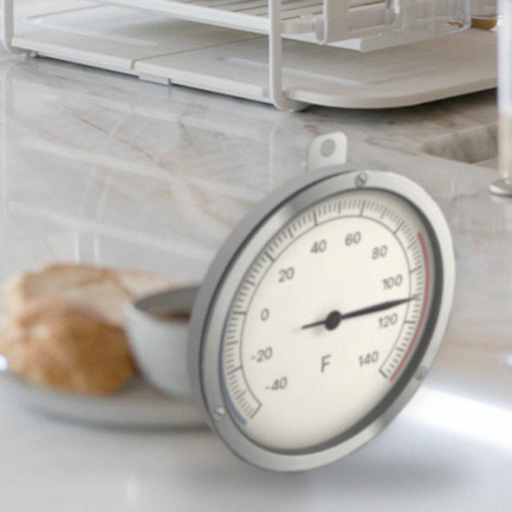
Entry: 110°F
